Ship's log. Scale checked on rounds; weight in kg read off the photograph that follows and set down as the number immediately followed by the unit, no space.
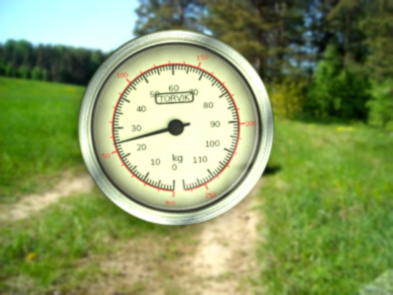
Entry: 25kg
